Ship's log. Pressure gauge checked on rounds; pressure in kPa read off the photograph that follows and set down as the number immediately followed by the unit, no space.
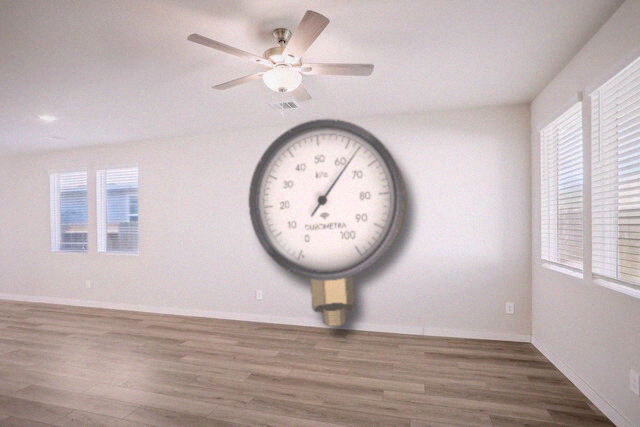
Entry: 64kPa
